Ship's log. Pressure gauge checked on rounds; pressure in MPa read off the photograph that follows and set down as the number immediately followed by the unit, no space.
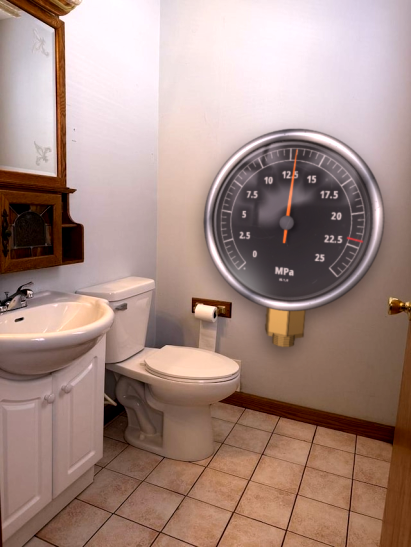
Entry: 13MPa
